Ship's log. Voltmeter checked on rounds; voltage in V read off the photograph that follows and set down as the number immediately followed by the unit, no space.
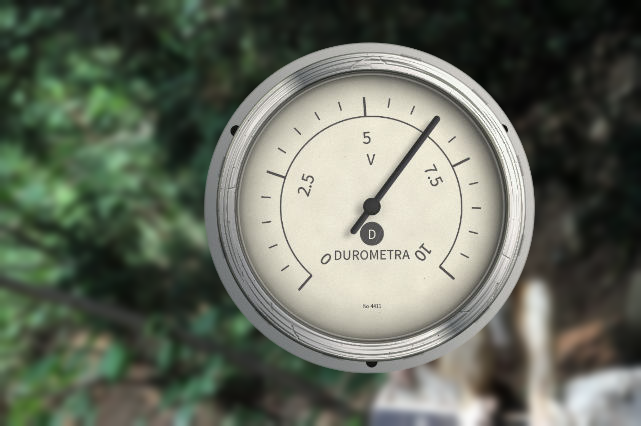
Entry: 6.5V
